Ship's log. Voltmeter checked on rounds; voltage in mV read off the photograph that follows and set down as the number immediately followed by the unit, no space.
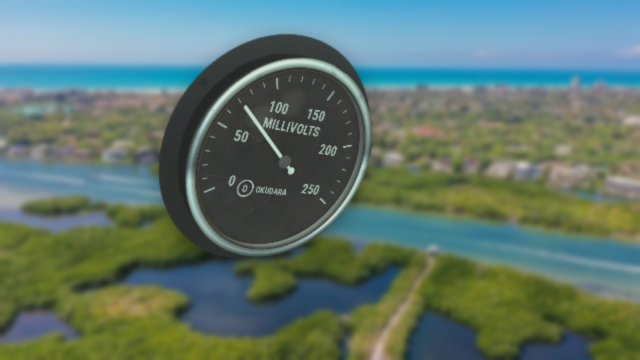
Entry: 70mV
